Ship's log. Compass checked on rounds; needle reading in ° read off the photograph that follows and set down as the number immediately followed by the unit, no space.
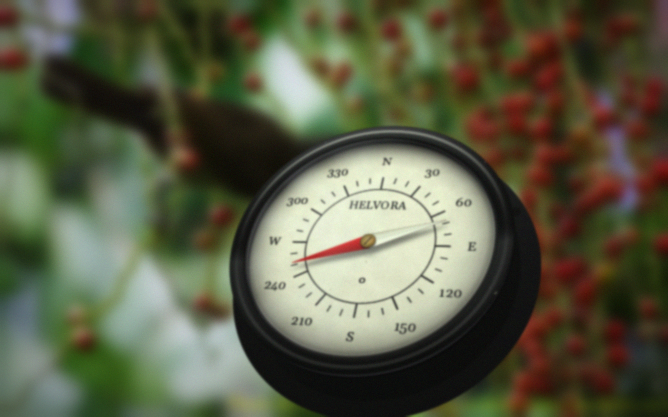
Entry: 250°
